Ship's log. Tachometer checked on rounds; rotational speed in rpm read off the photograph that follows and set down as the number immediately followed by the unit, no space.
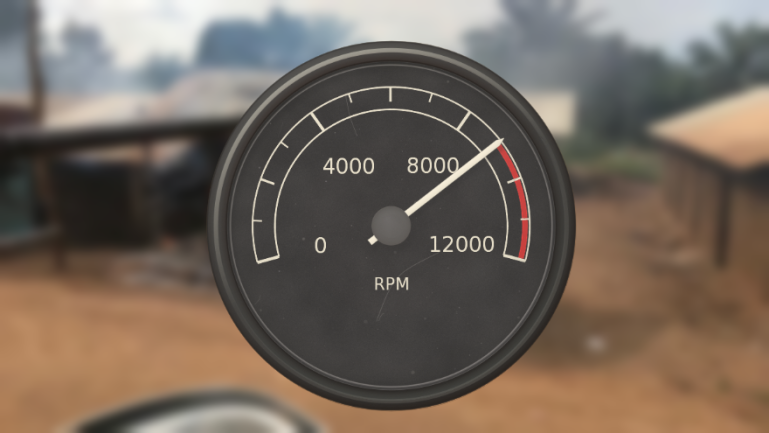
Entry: 9000rpm
